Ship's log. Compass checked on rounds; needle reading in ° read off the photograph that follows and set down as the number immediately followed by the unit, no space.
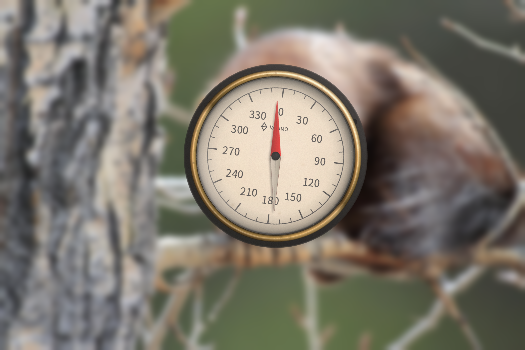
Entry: 355°
